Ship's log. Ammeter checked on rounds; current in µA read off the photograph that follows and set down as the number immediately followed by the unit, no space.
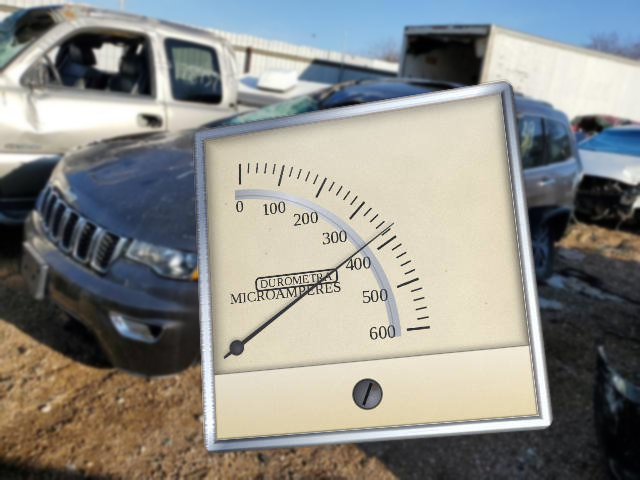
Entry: 380µA
